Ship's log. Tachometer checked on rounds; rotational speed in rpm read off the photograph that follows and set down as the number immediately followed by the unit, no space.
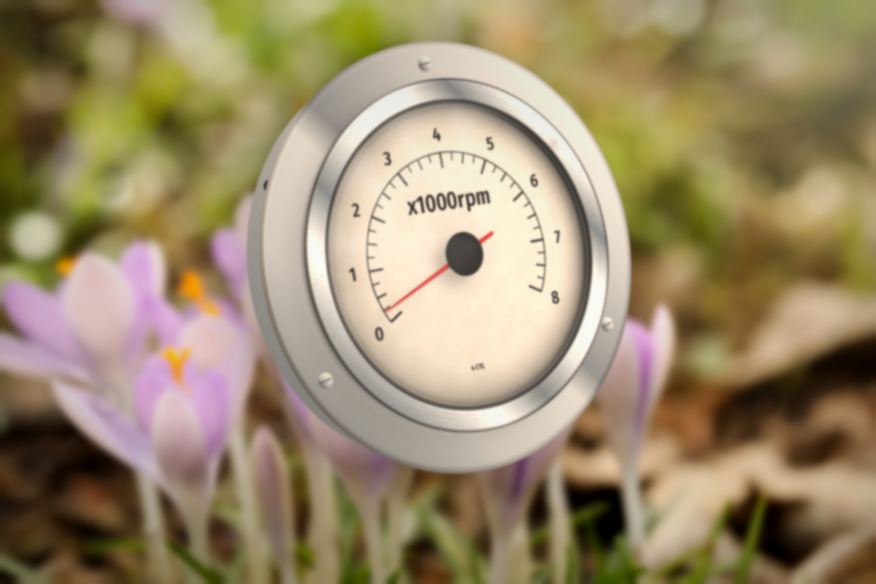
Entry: 250rpm
